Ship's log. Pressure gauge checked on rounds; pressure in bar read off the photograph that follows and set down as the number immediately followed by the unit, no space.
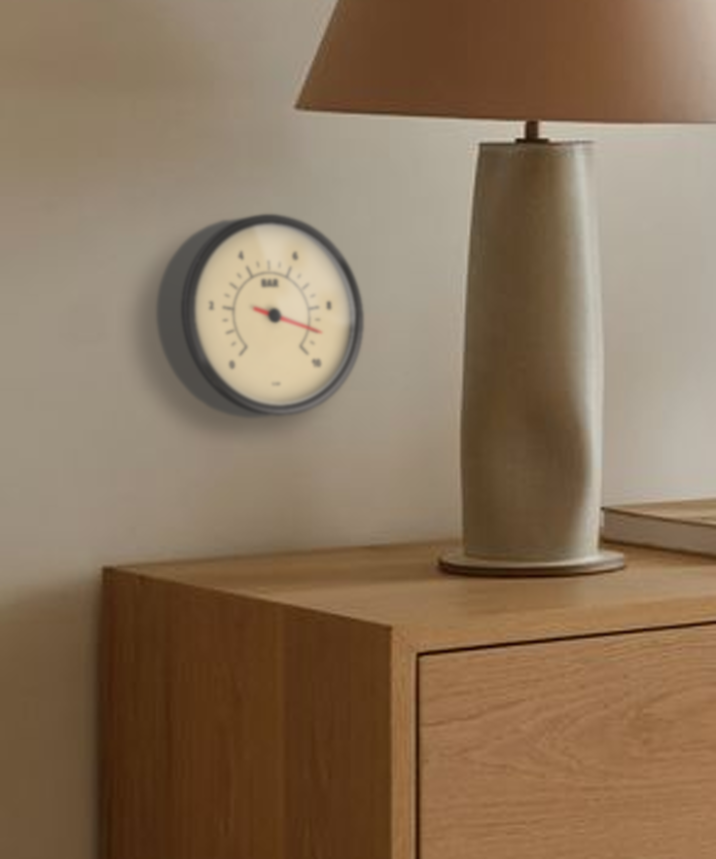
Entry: 9bar
